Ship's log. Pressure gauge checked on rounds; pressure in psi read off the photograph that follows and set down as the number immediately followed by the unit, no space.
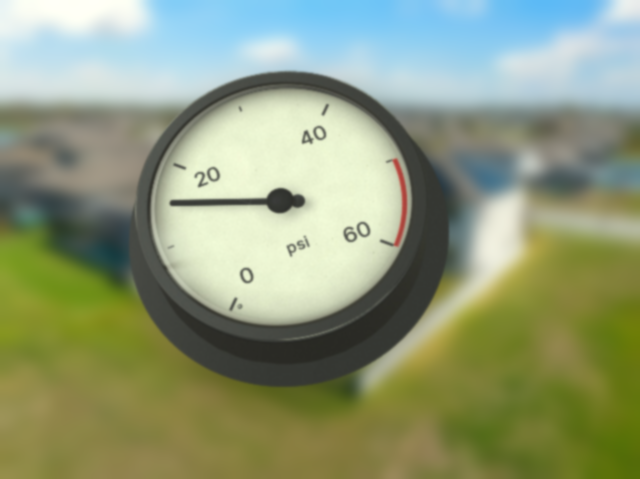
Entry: 15psi
